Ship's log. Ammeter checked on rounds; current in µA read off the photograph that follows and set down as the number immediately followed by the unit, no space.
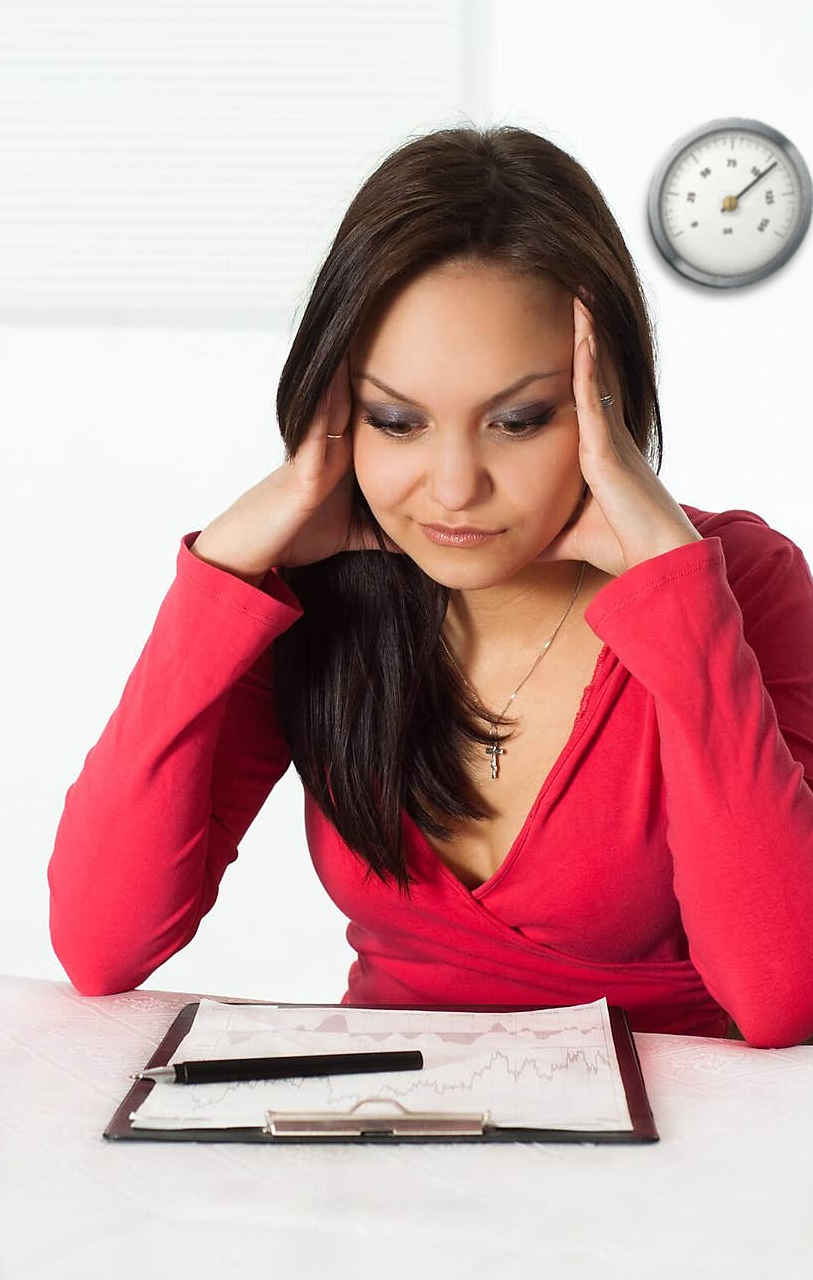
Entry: 105µA
